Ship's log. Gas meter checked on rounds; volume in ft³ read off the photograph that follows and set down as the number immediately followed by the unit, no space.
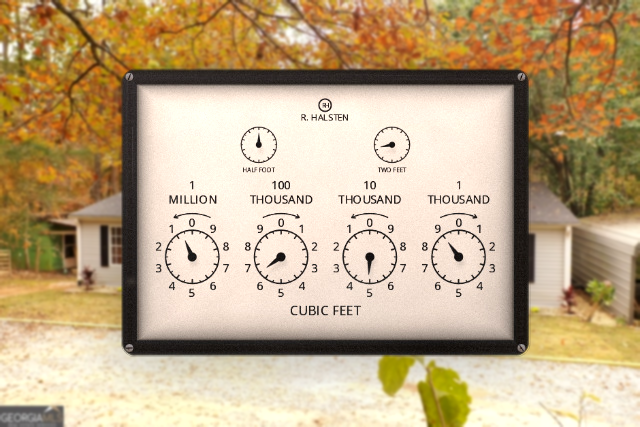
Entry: 64900ft³
